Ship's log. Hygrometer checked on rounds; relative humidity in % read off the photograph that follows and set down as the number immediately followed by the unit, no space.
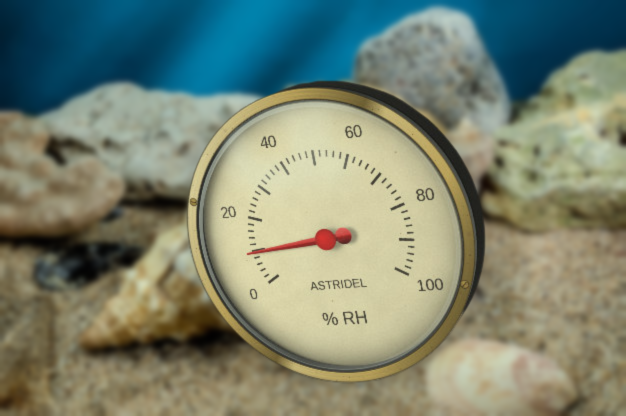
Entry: 10%
